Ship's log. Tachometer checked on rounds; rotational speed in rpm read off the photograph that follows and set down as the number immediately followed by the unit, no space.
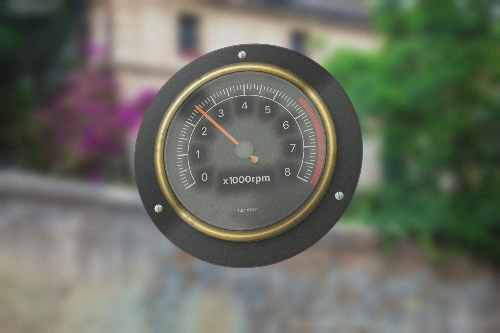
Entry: 2500rpm
